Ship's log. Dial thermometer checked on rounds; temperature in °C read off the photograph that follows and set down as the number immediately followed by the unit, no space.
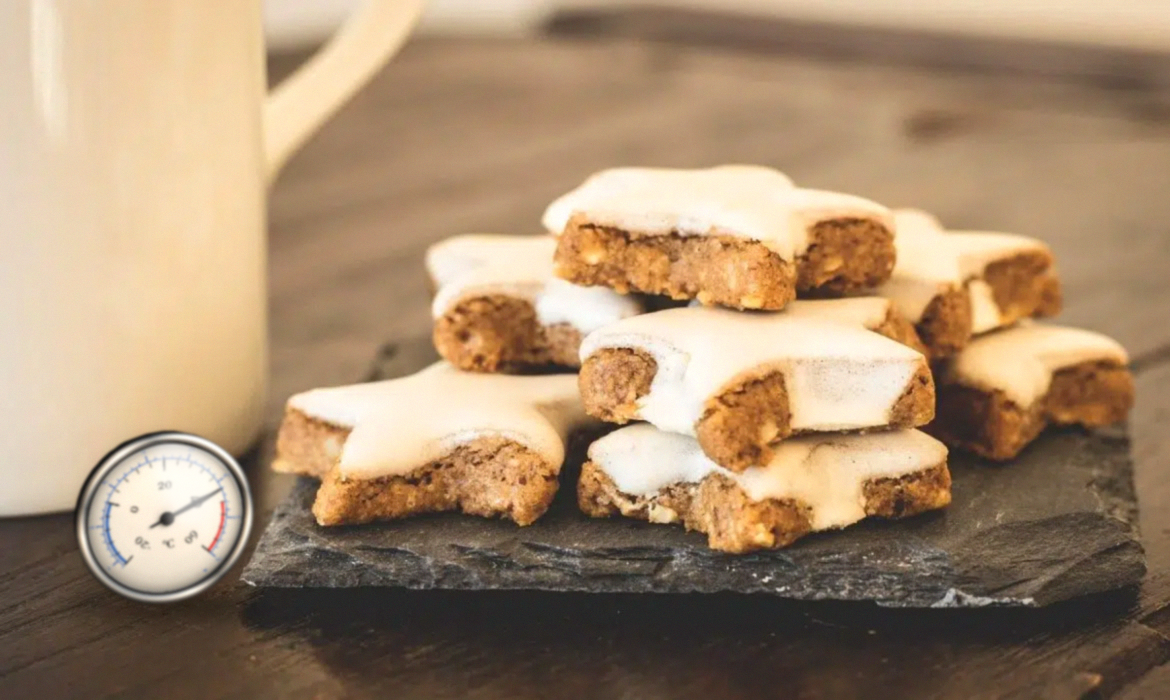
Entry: 40°C
